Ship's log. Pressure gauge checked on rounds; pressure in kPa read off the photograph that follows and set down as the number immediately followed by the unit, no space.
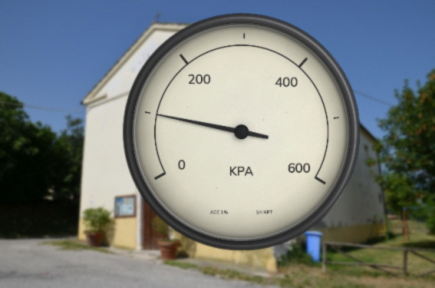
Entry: 100kPa
